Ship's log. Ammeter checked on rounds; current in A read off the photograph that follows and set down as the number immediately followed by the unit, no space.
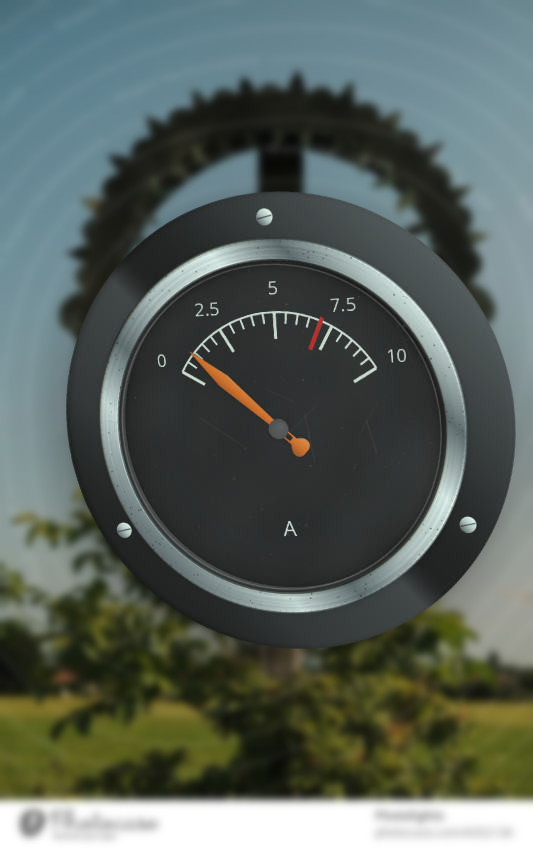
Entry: 1A
